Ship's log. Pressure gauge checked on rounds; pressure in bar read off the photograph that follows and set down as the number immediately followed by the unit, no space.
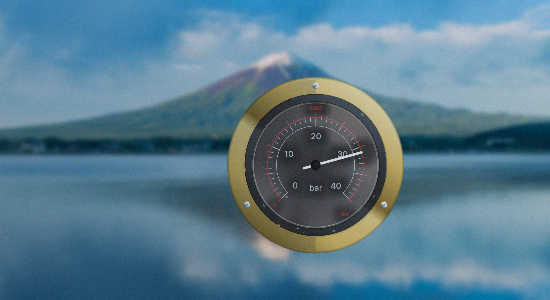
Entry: 31bar
